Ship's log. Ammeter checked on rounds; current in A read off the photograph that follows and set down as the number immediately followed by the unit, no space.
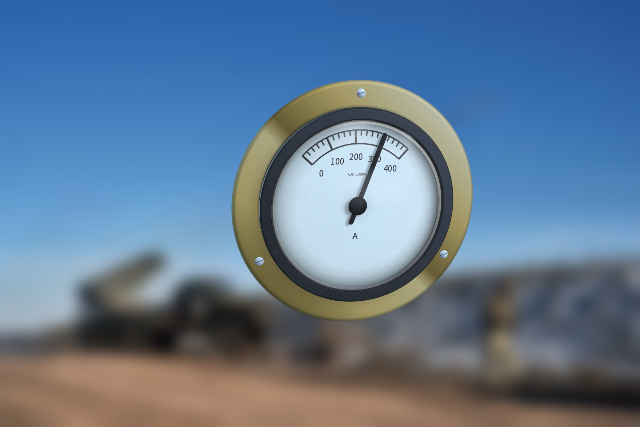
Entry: 300A
